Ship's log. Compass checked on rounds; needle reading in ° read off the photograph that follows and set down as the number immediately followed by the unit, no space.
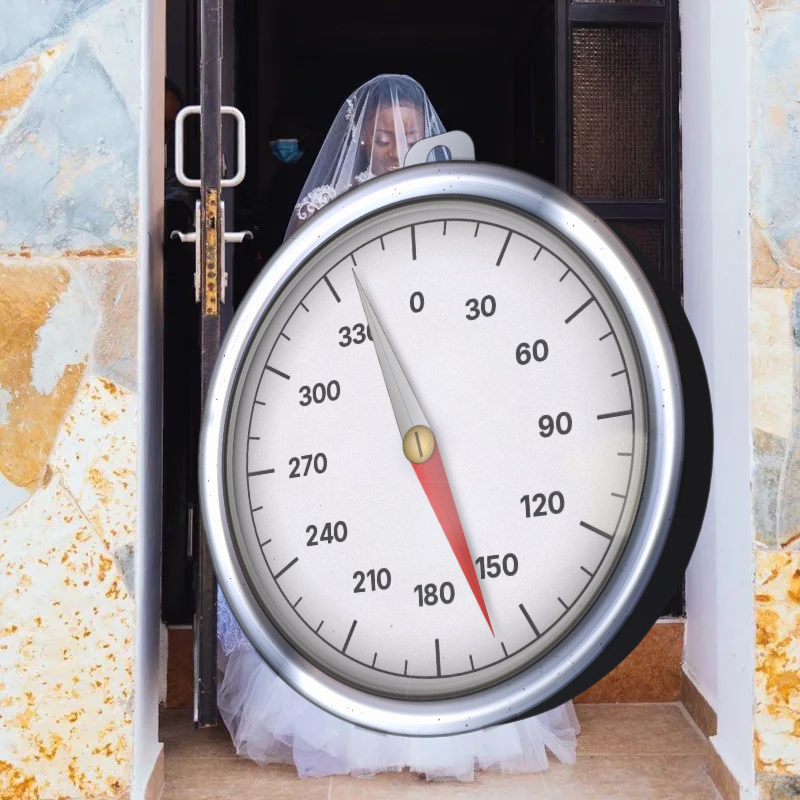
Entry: 160°
